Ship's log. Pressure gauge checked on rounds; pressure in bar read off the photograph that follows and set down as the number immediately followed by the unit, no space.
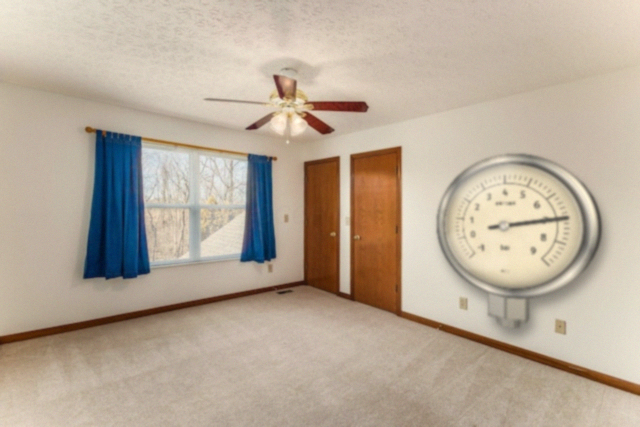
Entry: 7bar
